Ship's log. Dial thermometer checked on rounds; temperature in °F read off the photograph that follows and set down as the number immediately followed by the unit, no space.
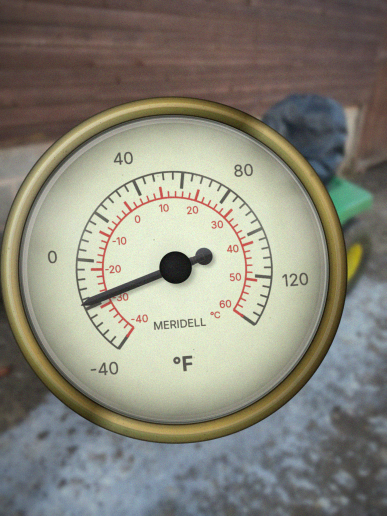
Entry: -18°F
